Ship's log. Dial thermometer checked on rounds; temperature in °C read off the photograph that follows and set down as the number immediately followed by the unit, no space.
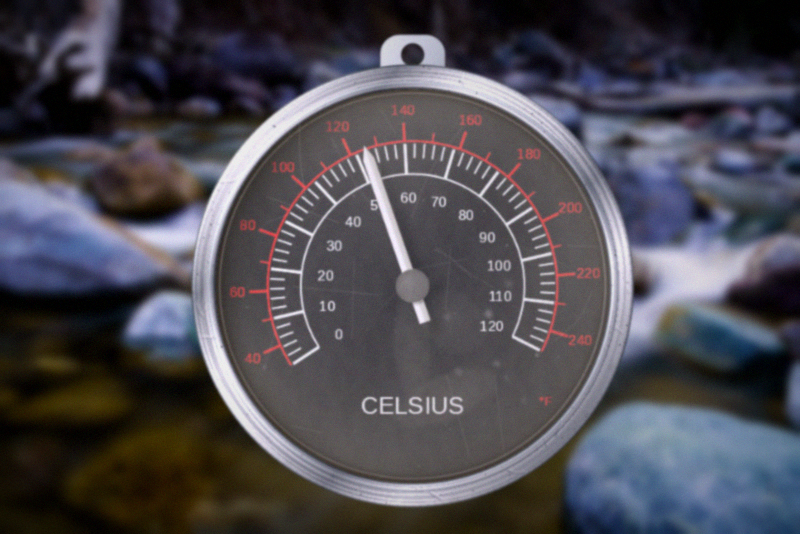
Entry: 52°C
